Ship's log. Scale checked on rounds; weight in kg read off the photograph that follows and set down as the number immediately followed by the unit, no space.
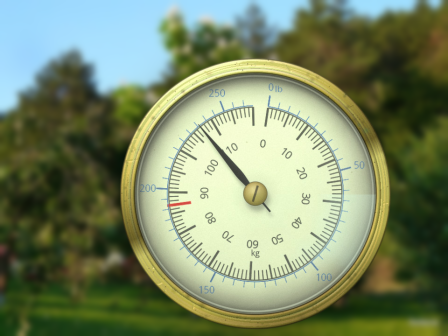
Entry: 107kg
